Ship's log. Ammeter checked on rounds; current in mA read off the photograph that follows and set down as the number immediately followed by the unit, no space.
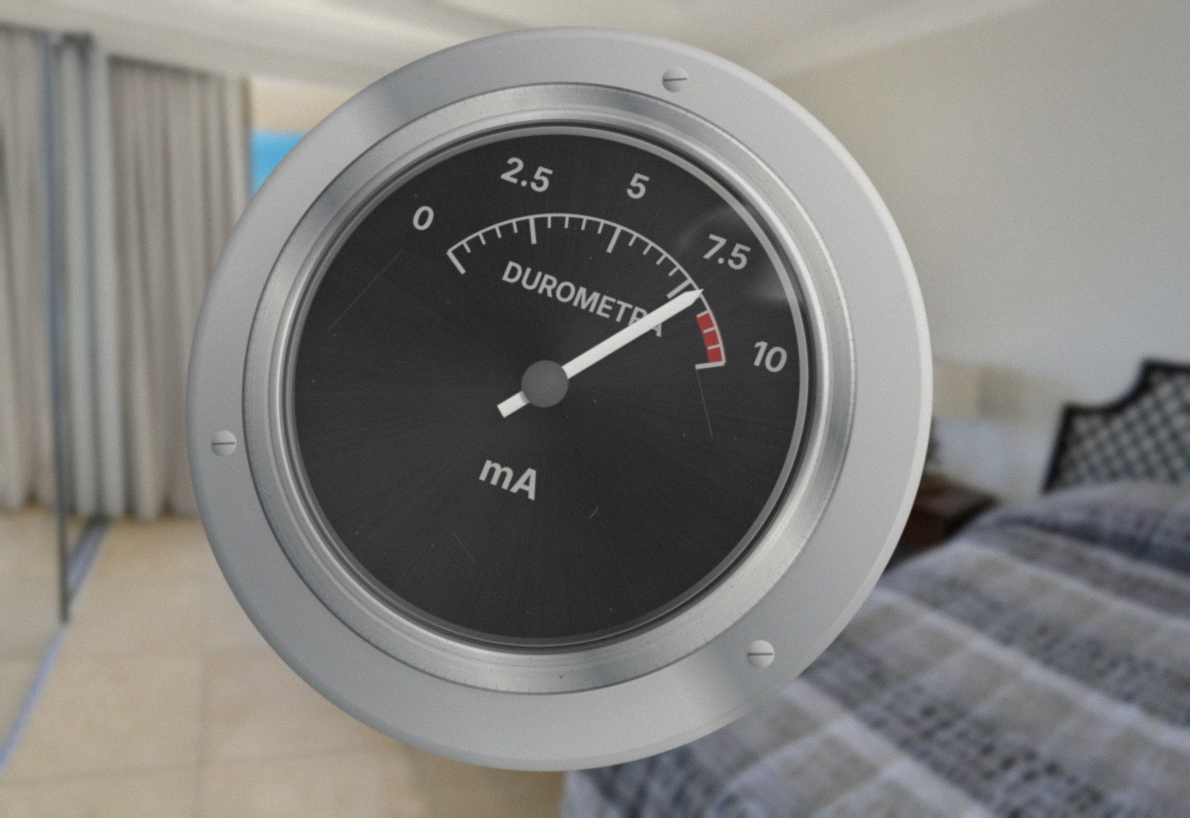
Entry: 8mA
